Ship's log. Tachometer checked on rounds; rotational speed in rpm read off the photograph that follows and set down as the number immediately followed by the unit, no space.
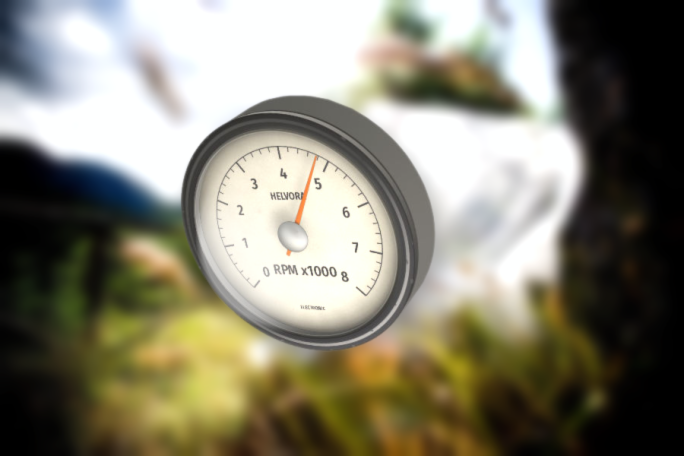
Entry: 4800rpm
